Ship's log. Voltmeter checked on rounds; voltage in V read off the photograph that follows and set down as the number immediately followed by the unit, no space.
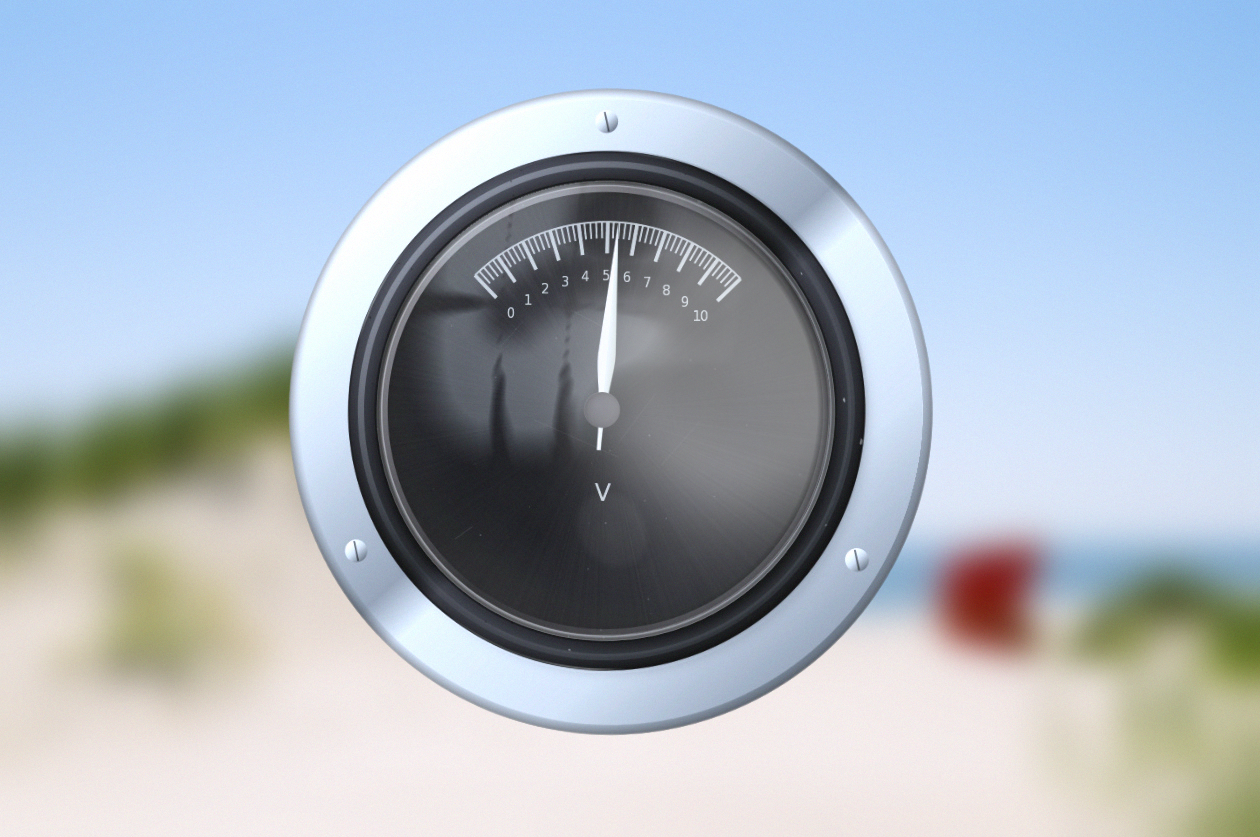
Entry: 5.4V
